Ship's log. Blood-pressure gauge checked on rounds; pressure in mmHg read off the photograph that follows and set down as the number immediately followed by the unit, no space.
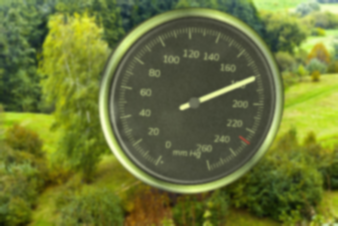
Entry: 180mmHg
